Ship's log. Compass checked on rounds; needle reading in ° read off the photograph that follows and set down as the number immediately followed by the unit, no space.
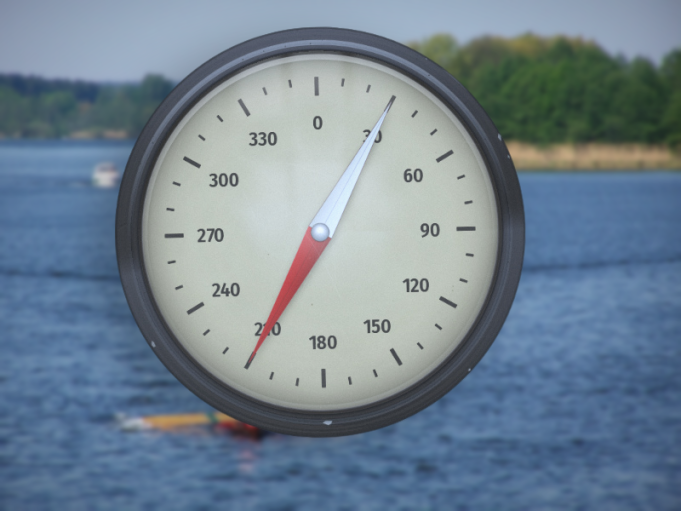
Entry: 210°
